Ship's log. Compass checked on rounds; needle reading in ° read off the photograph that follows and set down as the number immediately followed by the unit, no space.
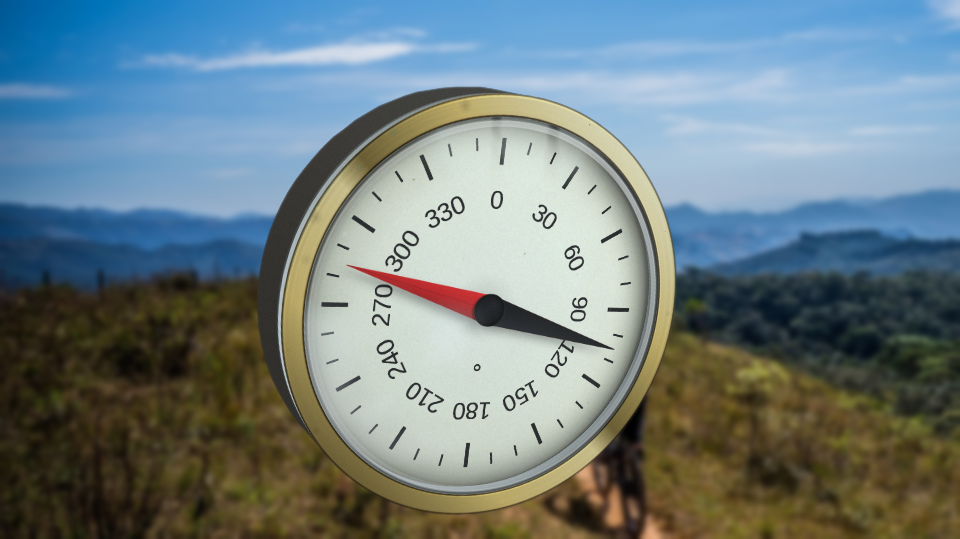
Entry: 285°
